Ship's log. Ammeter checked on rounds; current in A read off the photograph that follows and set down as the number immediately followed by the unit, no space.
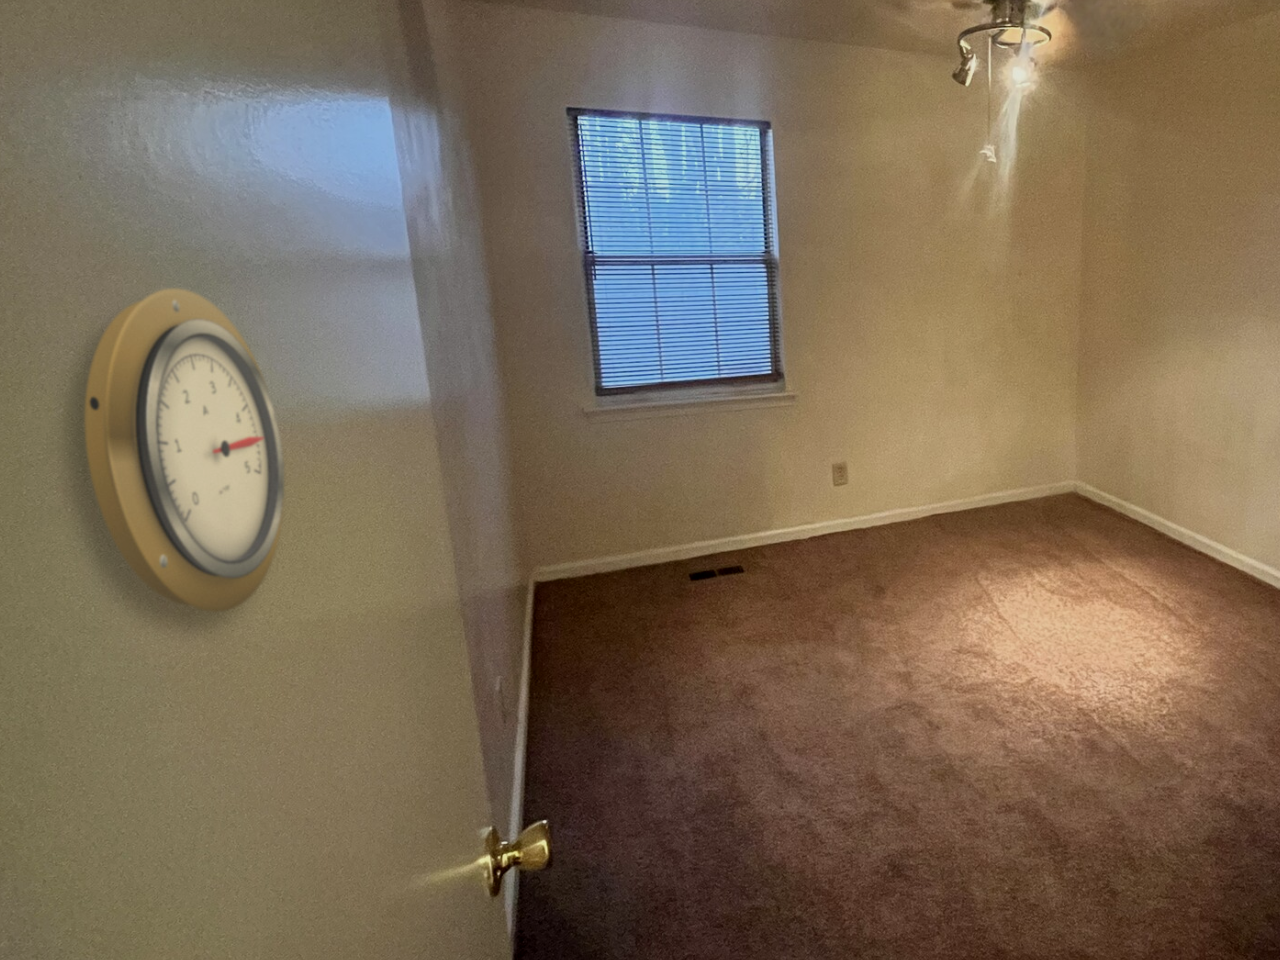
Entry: 4.5A
